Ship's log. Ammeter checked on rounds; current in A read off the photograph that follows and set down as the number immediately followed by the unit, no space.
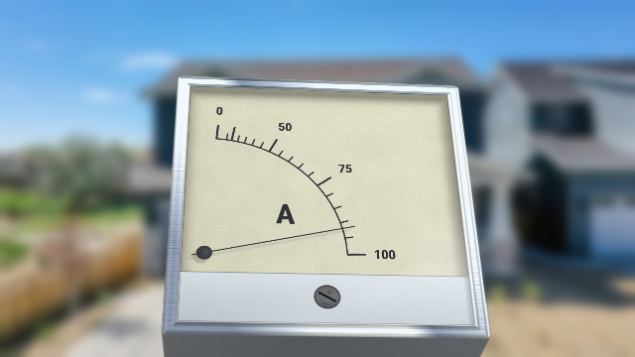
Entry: 92.5A
